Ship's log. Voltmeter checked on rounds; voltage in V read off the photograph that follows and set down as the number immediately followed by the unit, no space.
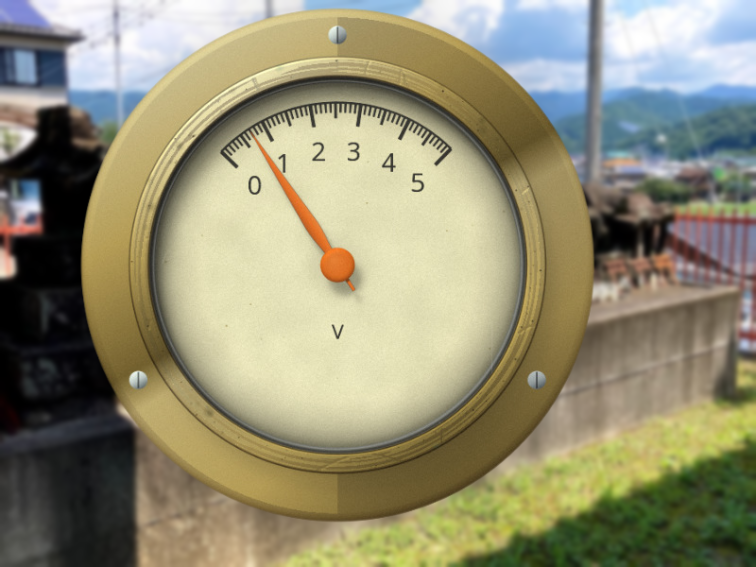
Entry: 0.7V
